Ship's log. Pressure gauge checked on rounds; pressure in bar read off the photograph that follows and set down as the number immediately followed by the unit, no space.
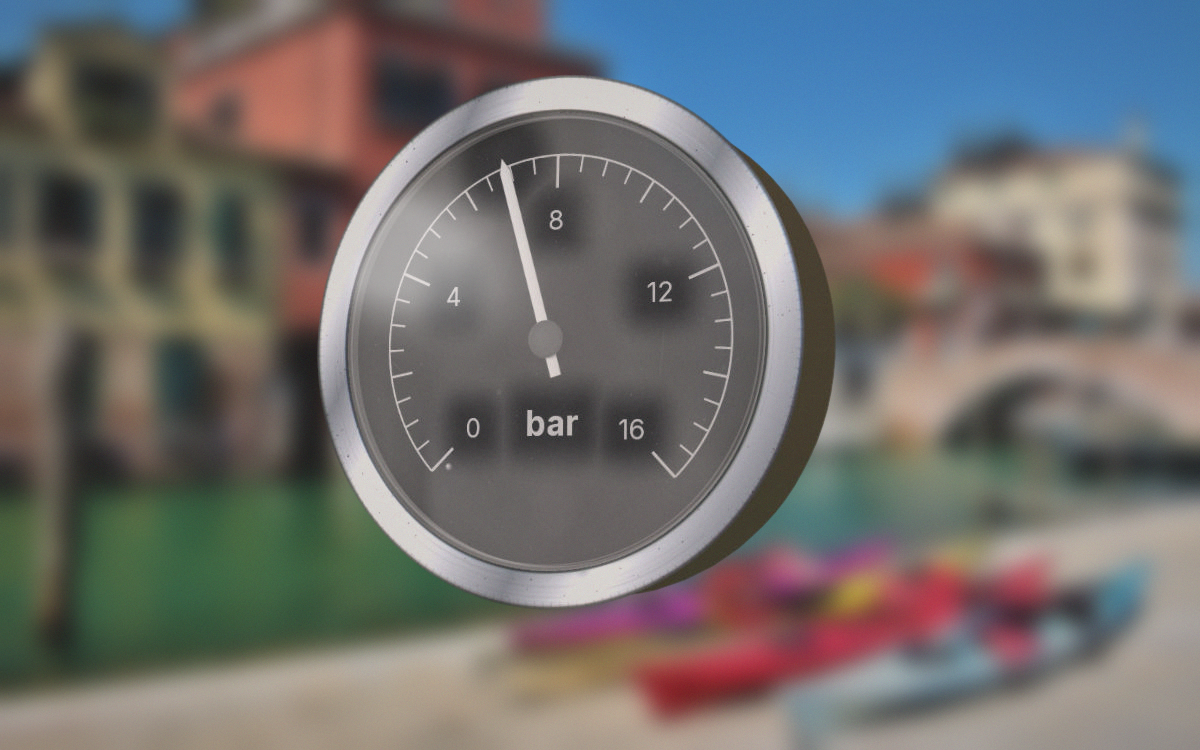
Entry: 7bar
